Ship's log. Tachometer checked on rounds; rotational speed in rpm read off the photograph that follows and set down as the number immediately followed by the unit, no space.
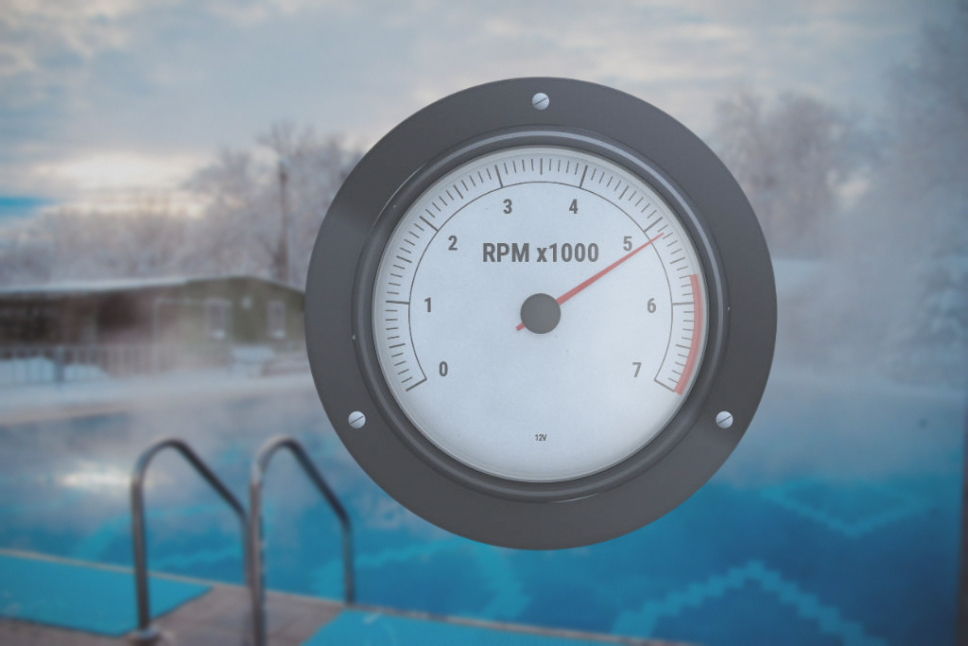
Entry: 5150rpm
